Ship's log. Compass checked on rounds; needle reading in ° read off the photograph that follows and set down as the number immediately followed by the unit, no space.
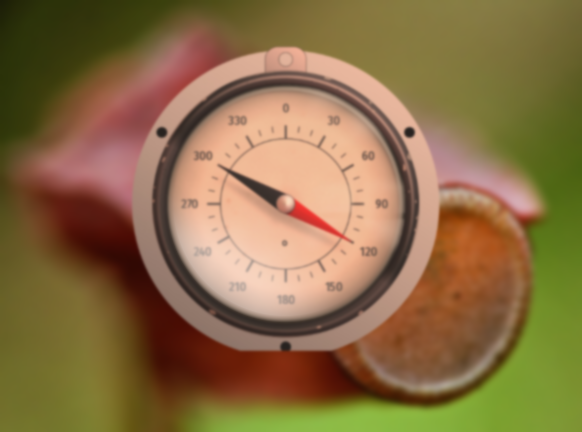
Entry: 120°
